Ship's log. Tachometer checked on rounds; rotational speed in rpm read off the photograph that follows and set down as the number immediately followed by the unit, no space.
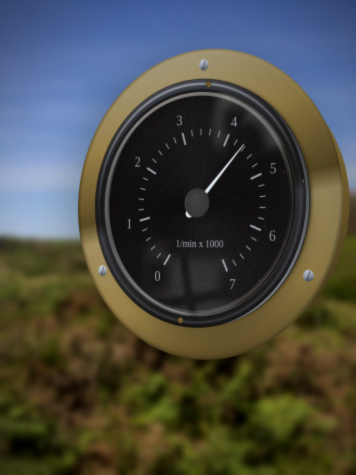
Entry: 4400rpm
